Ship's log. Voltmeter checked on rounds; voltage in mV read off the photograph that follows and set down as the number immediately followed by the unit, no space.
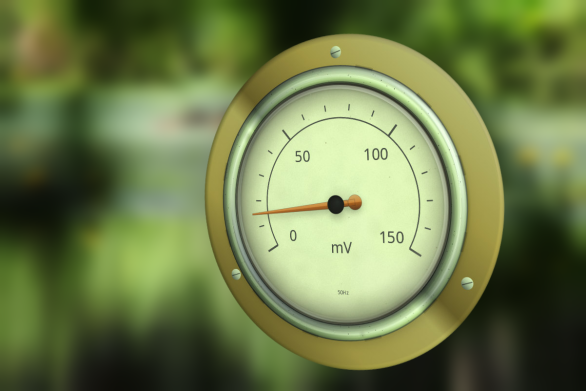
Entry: 15mV
